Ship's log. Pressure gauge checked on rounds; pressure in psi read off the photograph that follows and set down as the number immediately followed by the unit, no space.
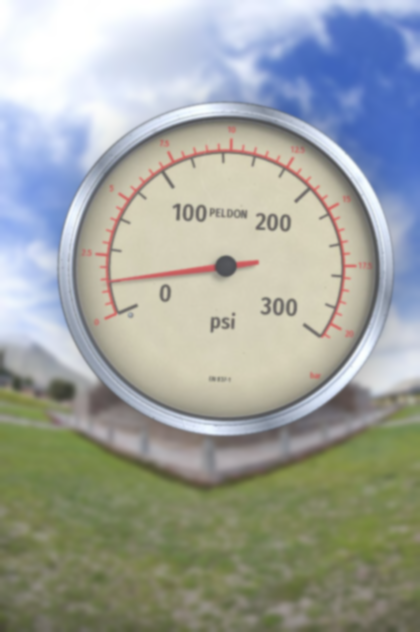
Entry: 20psi
